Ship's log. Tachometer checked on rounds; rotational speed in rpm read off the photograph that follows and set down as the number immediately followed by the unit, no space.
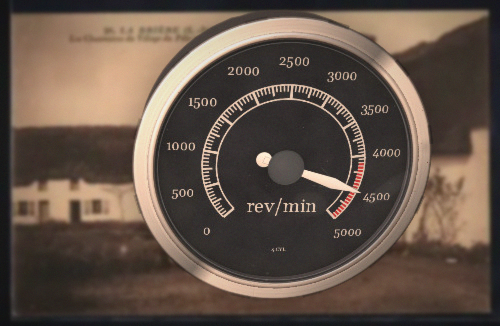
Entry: 4500rpm
